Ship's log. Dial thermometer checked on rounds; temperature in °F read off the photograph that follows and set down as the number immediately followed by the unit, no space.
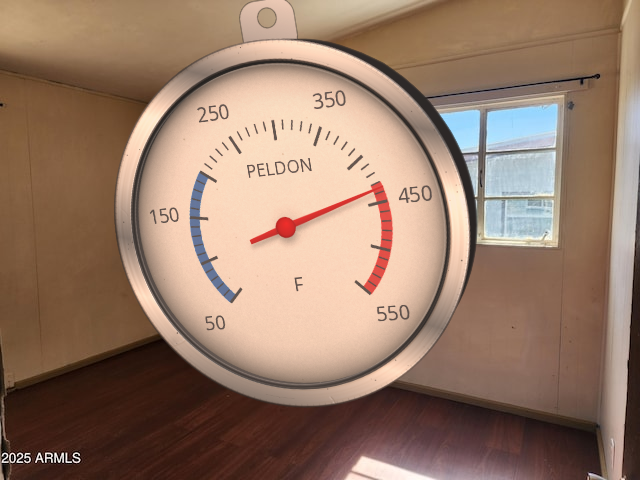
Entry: 435°F
